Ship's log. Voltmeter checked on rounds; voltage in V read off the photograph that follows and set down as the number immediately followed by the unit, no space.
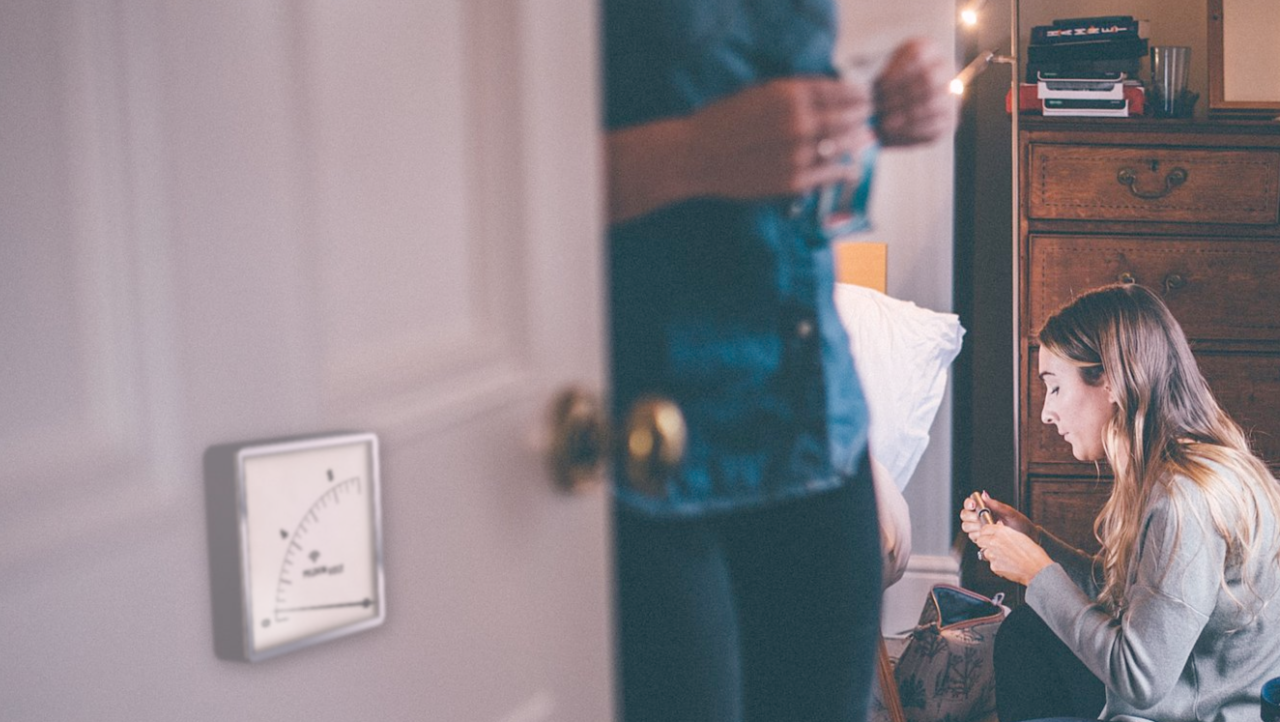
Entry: 0.5V
